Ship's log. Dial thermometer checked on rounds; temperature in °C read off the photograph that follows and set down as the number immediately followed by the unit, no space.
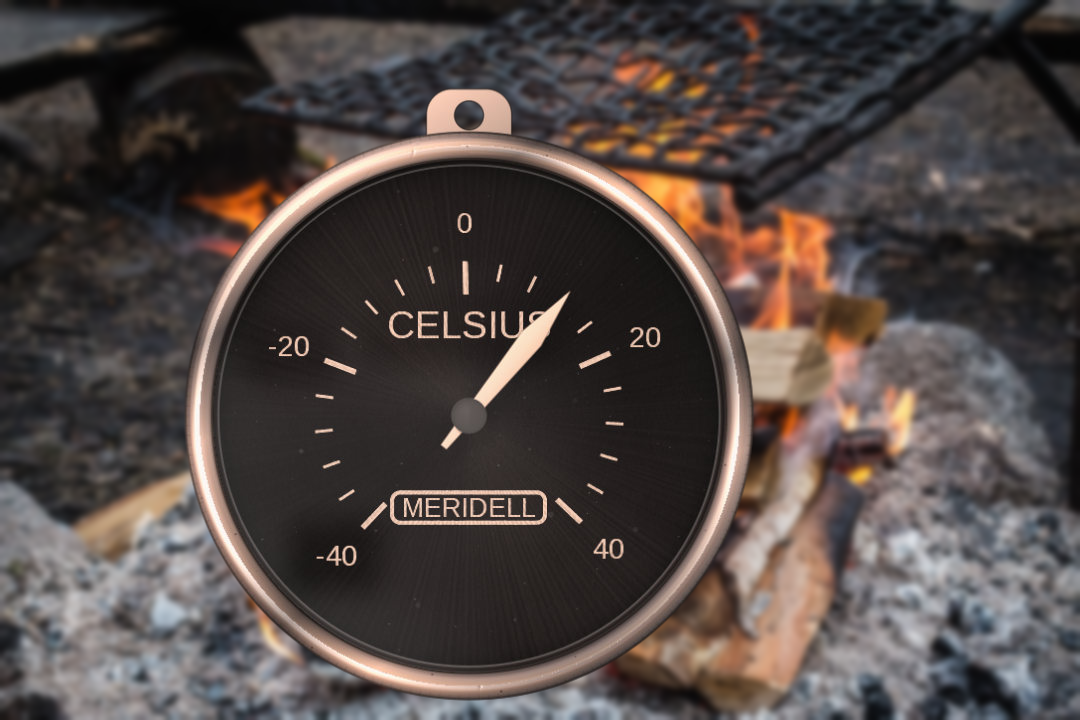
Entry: 12°C
